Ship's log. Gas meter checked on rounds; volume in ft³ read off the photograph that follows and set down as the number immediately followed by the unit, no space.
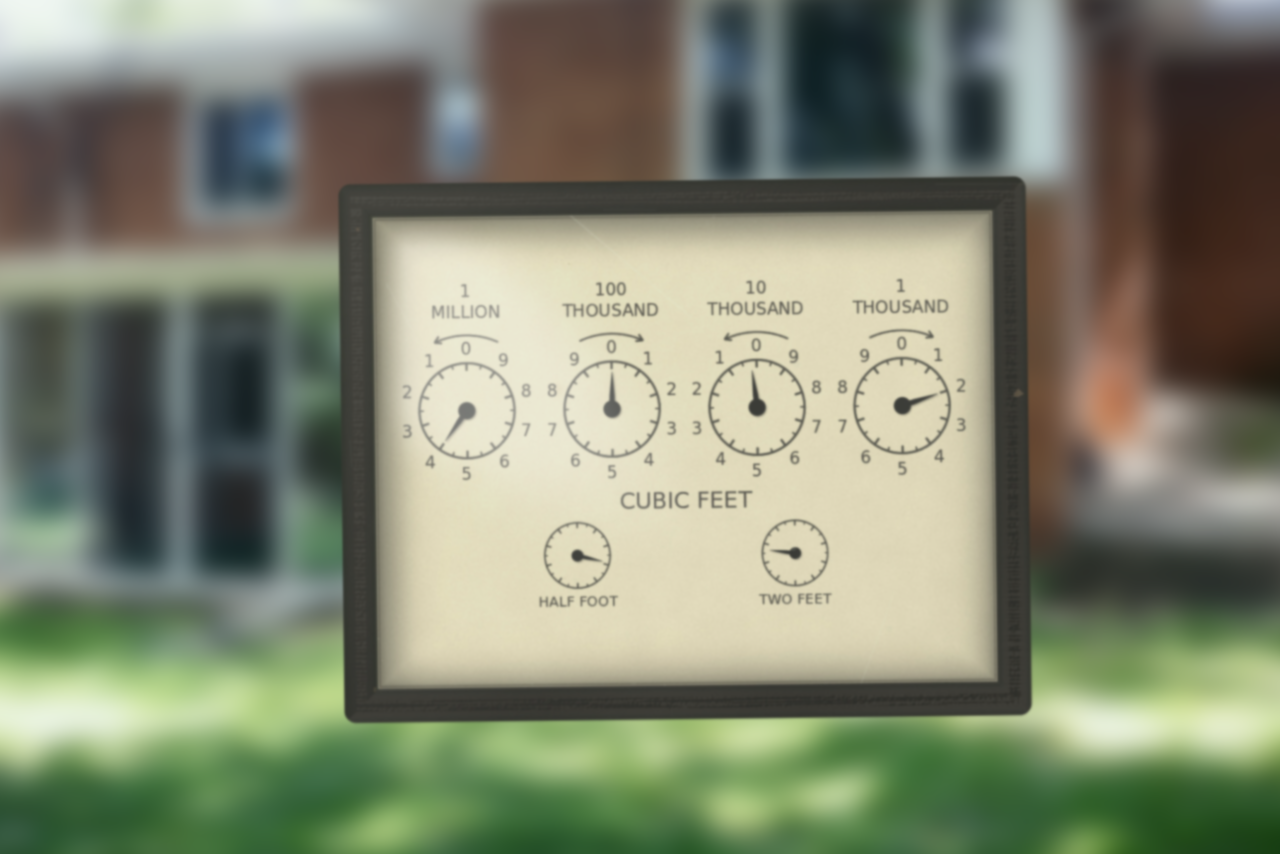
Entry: 400200ft³
